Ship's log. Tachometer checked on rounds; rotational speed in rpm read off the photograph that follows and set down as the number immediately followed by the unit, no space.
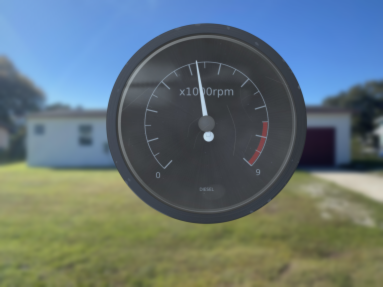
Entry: 4250rpm
